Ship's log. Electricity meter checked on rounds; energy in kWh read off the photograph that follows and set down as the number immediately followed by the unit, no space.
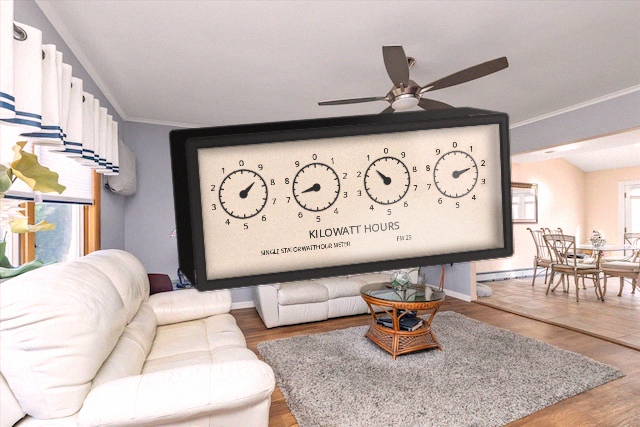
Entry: 8712kWh
